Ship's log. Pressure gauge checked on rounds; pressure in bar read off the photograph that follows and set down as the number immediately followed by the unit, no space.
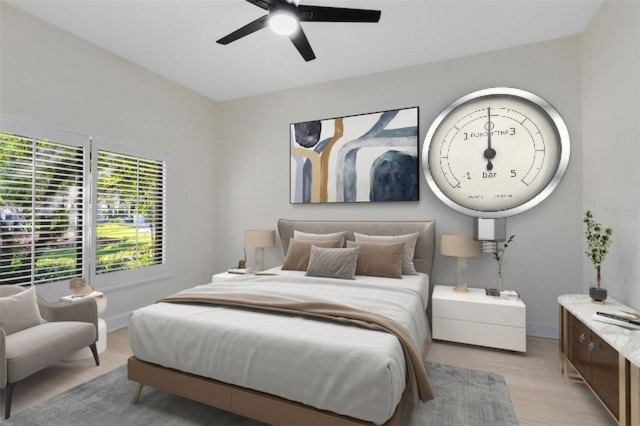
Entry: 2bar
